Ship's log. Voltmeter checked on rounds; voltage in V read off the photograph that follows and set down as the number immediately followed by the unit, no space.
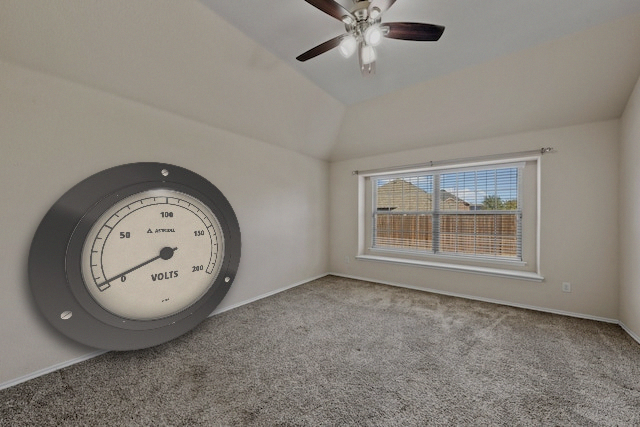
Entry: 5V
